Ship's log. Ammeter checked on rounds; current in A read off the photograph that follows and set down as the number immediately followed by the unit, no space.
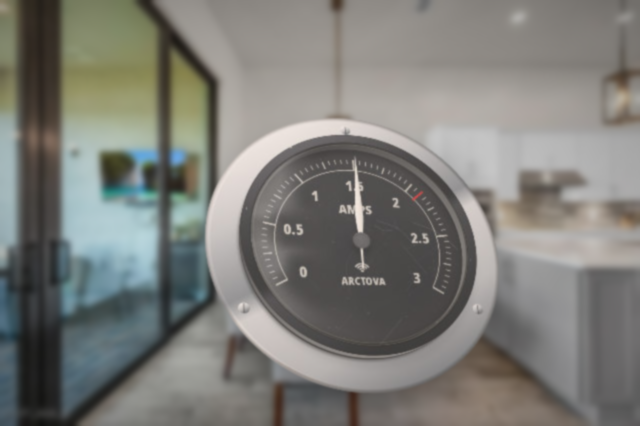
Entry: 1.5A
